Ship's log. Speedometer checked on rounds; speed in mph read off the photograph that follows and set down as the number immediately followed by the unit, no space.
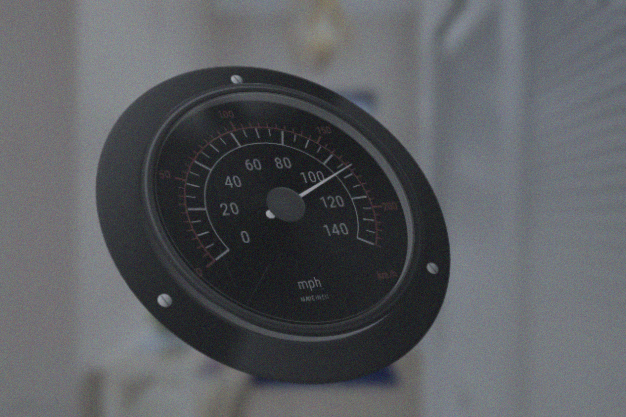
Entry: 107.5mph
